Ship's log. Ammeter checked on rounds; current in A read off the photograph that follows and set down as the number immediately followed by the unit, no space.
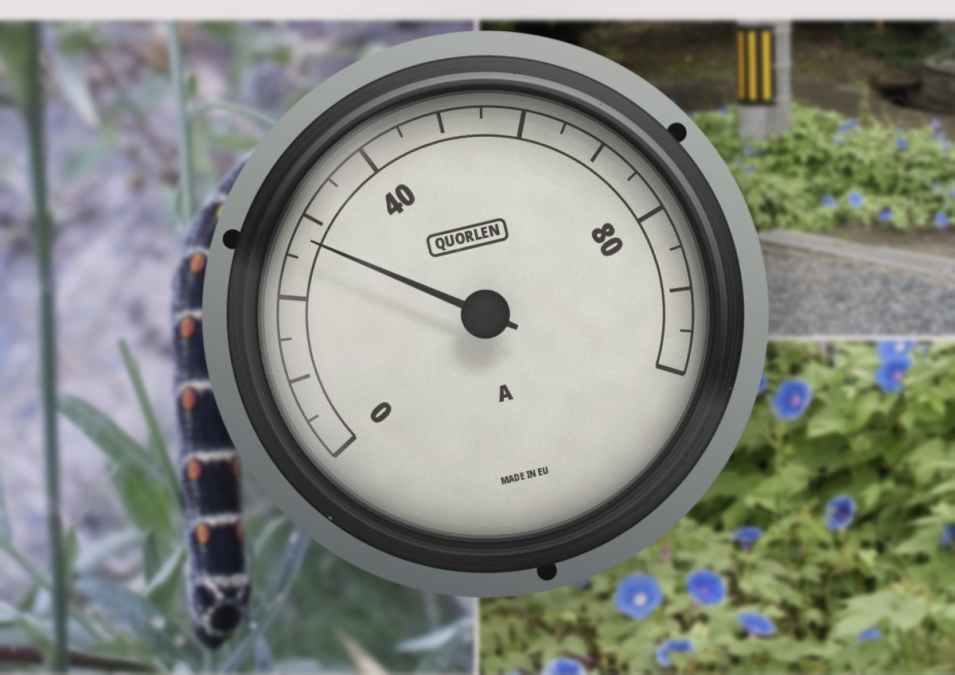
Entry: 27.5A
